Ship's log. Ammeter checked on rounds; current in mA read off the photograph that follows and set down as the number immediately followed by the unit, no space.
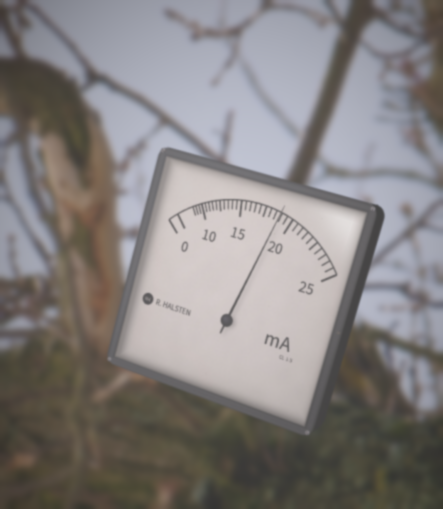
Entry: 19mA
